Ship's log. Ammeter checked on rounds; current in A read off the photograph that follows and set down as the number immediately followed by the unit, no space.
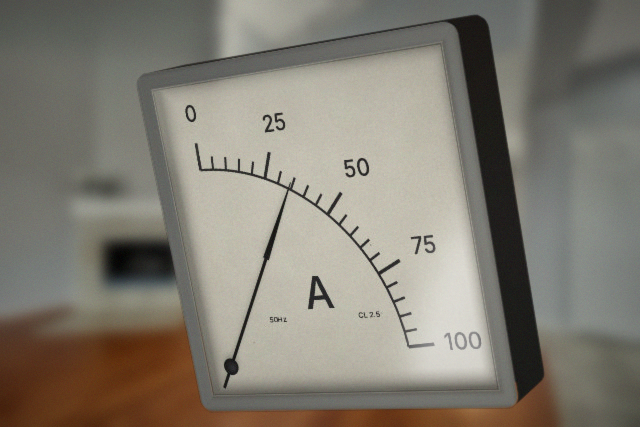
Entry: 35A
